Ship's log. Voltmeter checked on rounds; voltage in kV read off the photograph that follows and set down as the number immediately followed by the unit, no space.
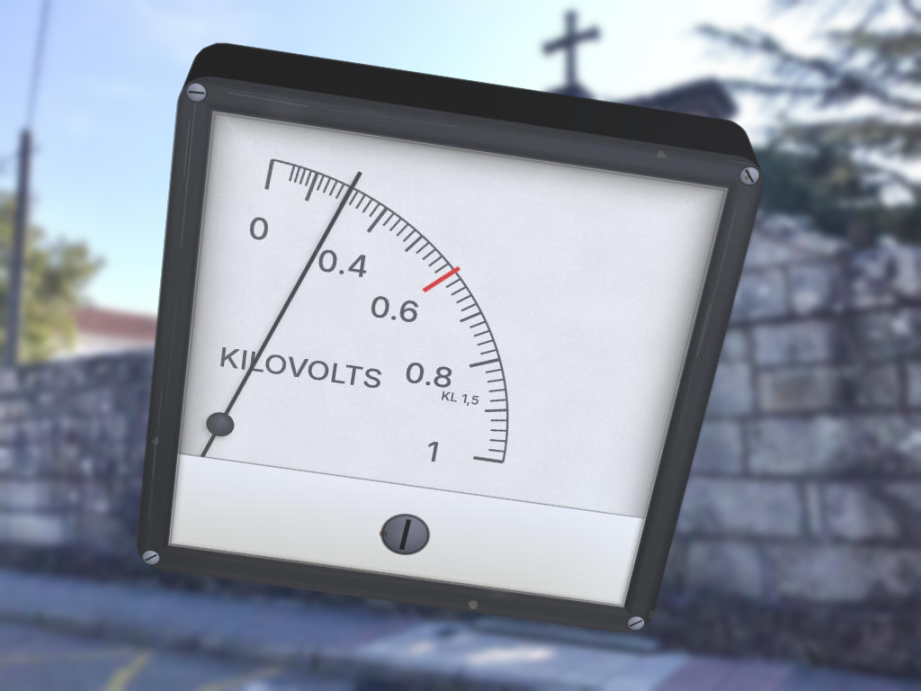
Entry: 0.3kV
